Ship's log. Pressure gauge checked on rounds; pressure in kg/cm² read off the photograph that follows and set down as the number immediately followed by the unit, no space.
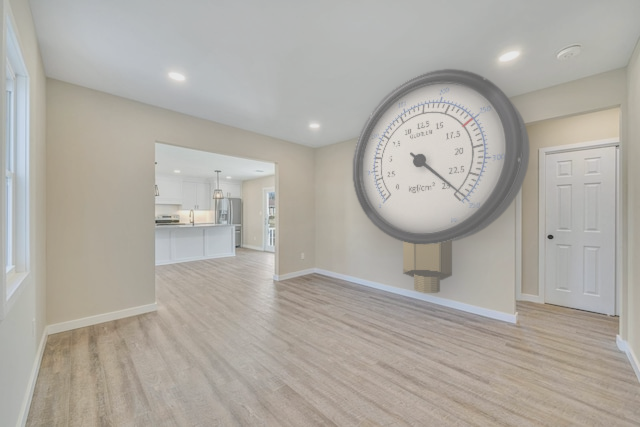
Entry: 24.5kg/cm²
